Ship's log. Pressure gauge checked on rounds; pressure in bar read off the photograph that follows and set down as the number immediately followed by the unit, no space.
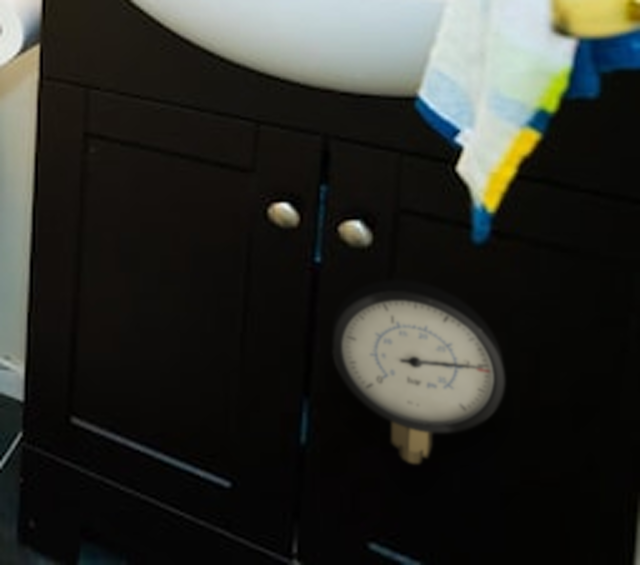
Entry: 2bar
